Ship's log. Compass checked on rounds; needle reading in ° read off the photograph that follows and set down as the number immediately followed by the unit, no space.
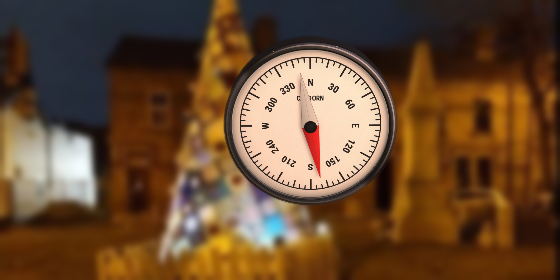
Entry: 170°
